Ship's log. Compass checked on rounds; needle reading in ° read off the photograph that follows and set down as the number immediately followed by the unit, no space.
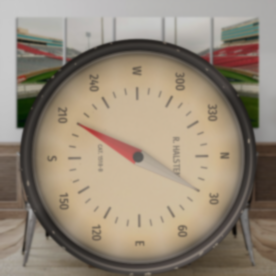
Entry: 210°
